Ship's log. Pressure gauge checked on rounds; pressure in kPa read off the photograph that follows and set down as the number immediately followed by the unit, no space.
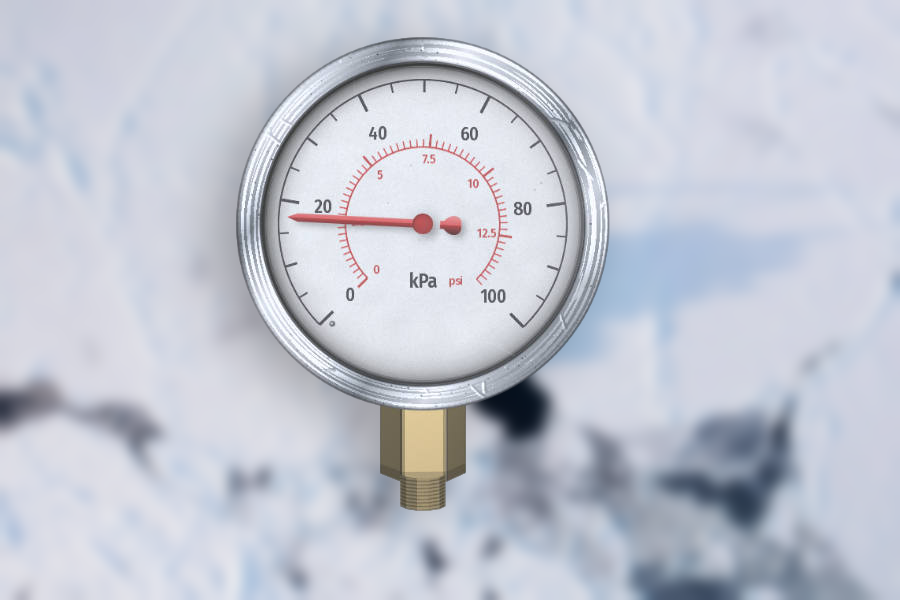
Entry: 17.5kPa
